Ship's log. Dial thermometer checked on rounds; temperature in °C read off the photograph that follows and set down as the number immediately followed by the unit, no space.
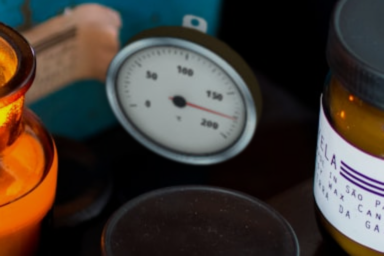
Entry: 175°C
